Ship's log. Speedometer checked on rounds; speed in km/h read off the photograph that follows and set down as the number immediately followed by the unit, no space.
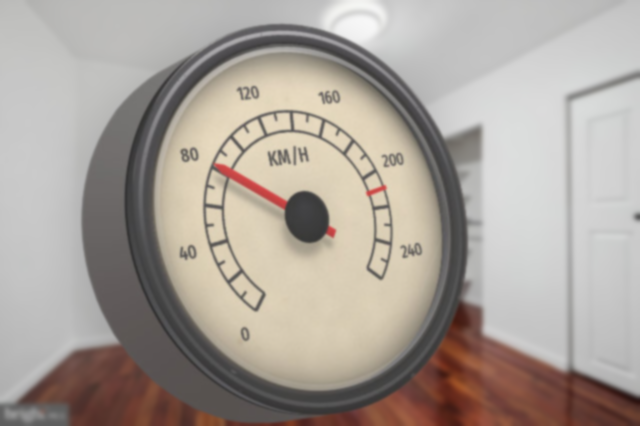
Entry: 80km/h
